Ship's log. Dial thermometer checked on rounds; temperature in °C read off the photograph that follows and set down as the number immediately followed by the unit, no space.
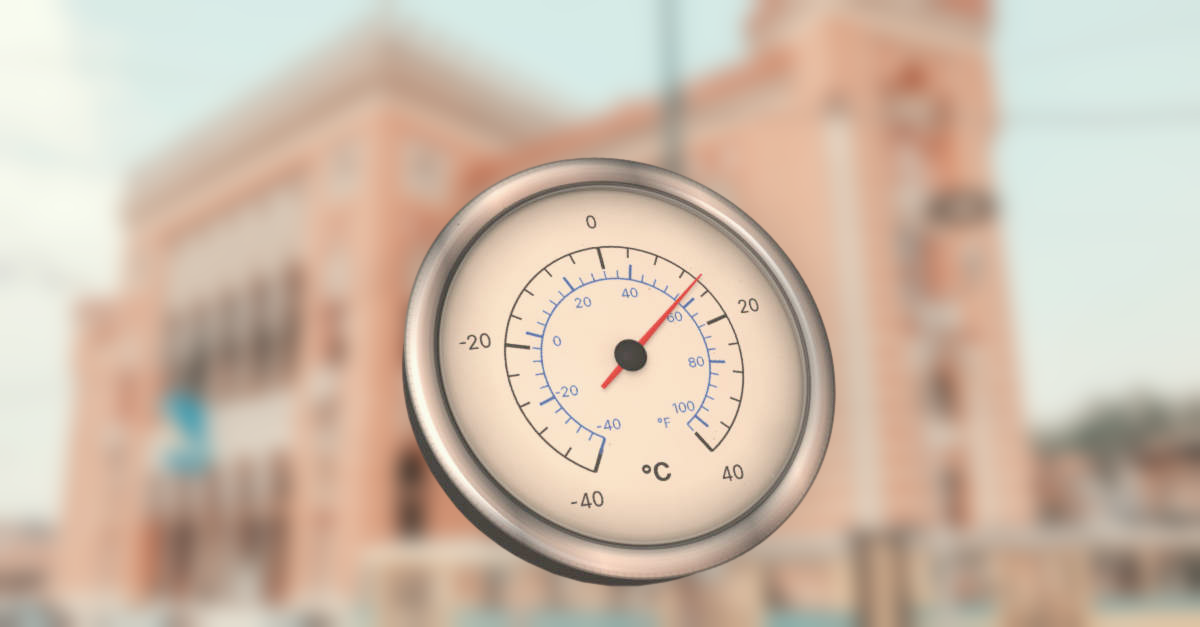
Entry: 14°C
